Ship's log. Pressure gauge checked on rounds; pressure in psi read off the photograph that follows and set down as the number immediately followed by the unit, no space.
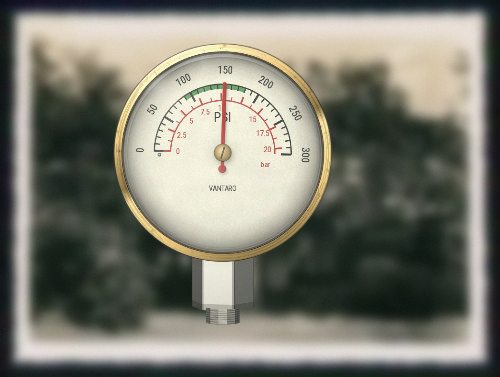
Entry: 150psi
